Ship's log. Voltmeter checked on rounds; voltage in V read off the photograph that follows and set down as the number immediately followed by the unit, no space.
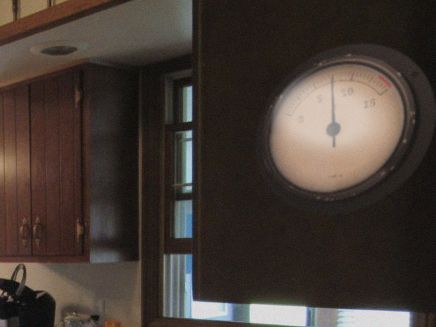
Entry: 7.5V
